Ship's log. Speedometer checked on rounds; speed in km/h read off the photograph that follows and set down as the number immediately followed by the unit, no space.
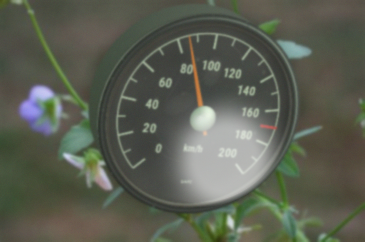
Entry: 85km/h
